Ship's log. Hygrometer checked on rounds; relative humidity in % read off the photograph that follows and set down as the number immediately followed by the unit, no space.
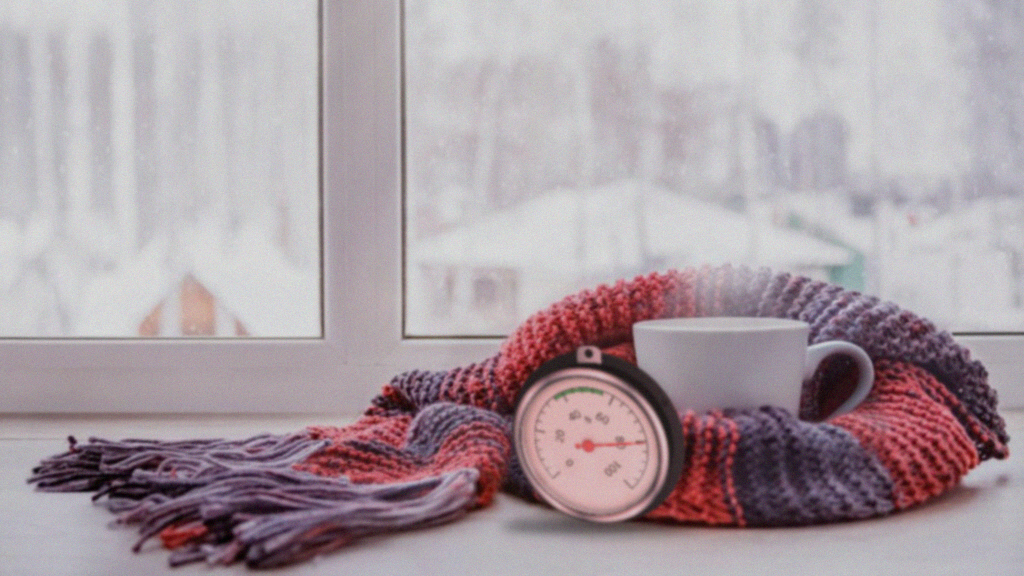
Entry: 80%
